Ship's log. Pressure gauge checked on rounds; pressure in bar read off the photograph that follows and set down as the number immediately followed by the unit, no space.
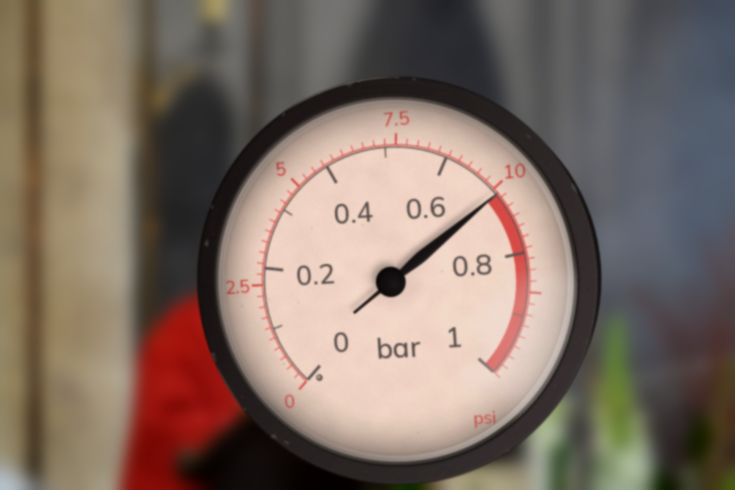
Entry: 0.7bar
